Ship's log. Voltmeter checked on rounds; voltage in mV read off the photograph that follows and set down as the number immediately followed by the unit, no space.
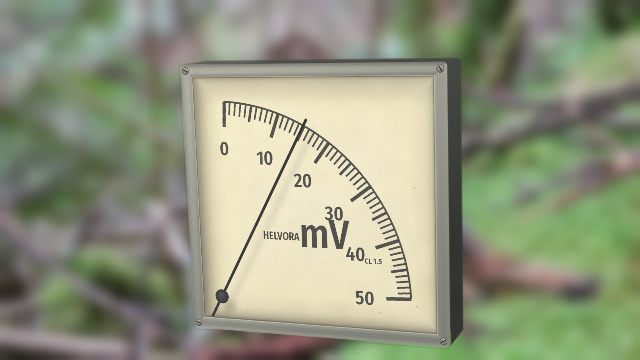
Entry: 15mV
